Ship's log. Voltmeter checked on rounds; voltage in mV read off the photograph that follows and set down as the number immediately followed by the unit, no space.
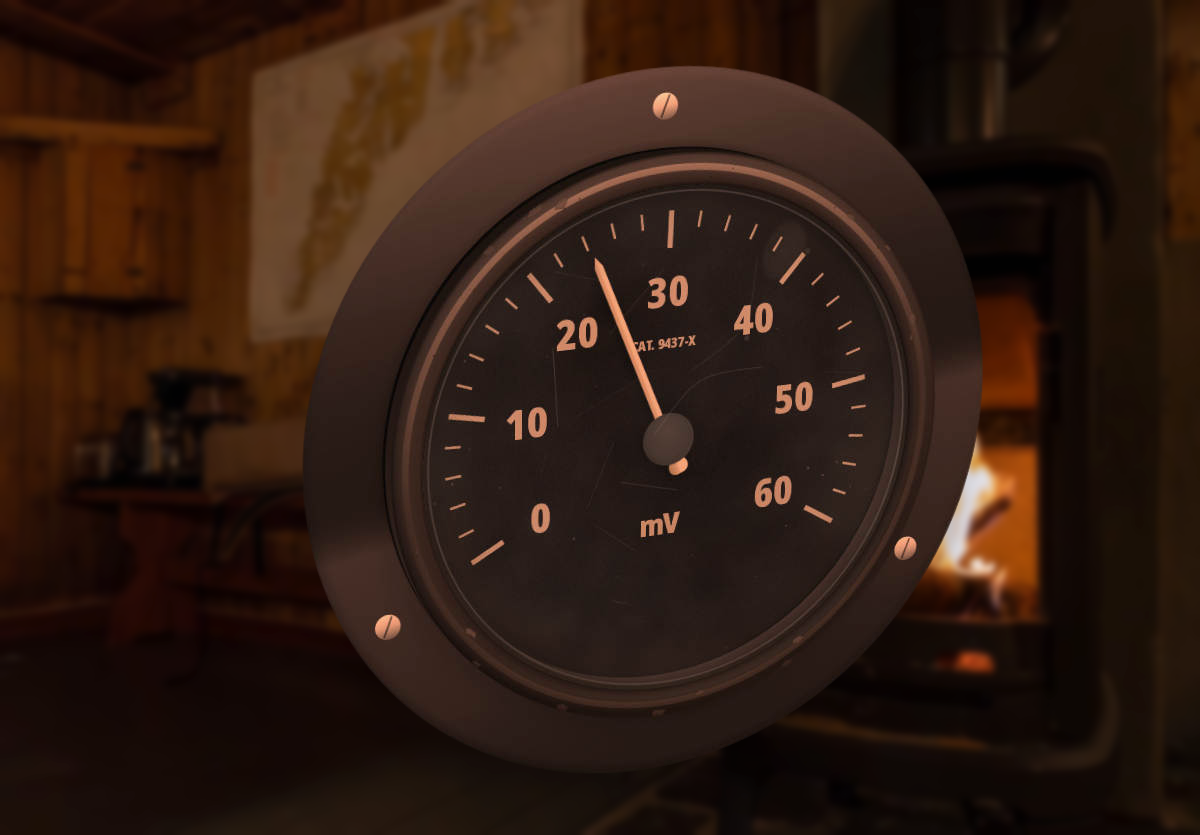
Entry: 24mV
